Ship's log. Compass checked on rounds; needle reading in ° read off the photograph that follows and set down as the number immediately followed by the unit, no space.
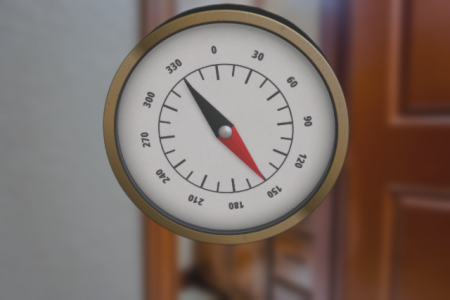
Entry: 150°
